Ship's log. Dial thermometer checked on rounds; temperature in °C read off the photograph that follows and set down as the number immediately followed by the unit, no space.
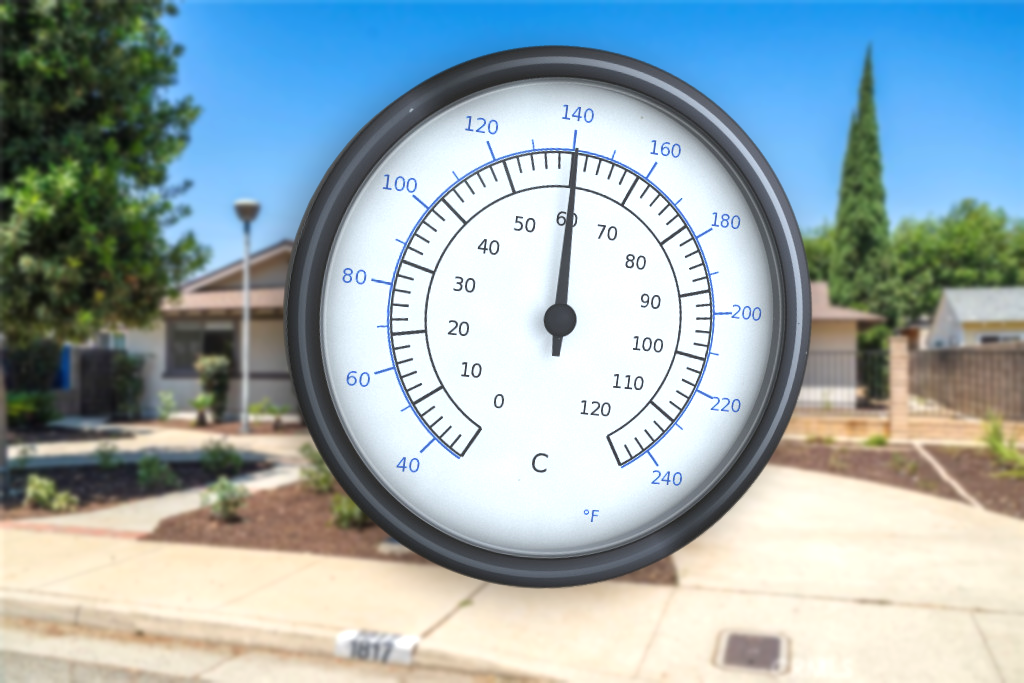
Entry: 60°C
